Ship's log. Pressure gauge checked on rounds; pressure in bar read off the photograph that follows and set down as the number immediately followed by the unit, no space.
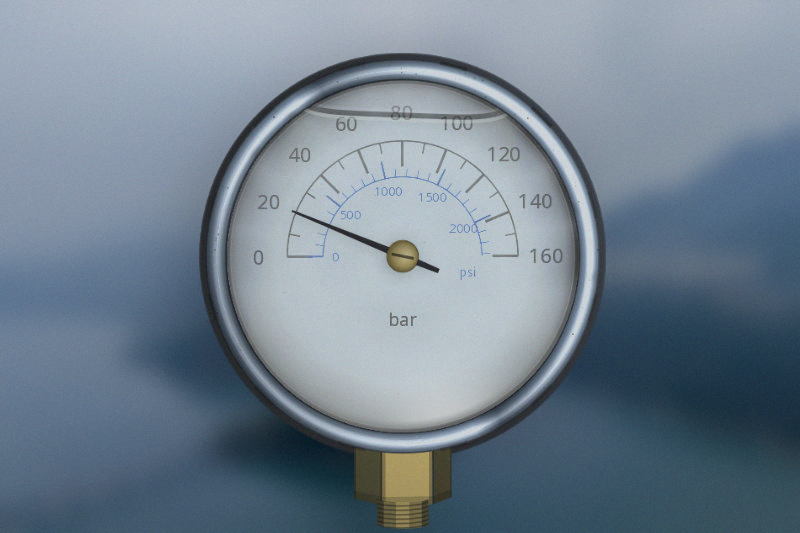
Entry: 20bar
